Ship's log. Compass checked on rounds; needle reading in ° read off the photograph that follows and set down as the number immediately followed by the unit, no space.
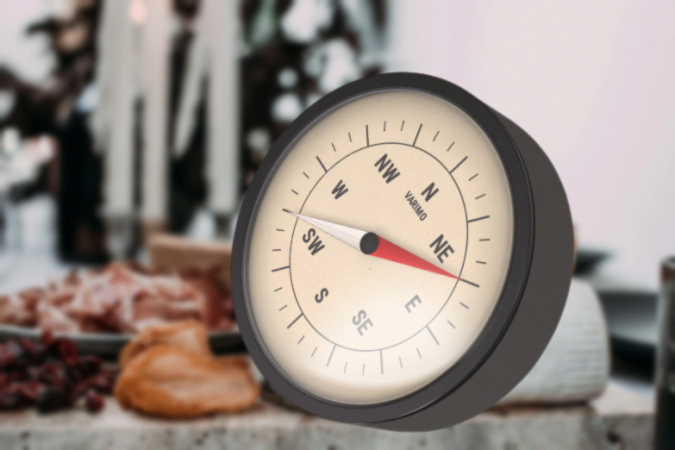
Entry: 60°
